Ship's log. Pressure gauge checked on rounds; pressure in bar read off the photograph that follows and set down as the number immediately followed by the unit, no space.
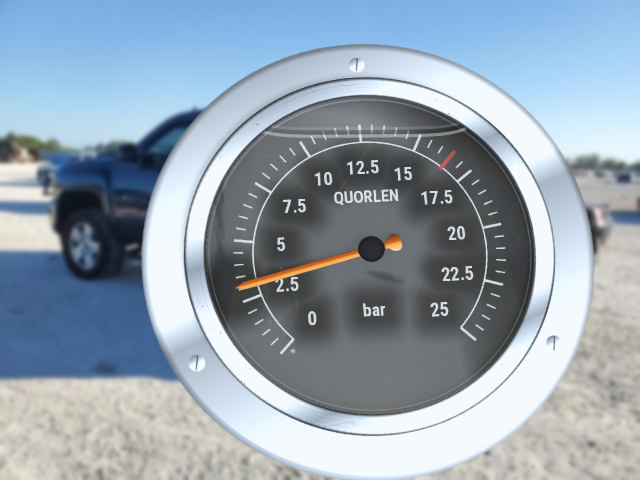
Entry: 3bar
